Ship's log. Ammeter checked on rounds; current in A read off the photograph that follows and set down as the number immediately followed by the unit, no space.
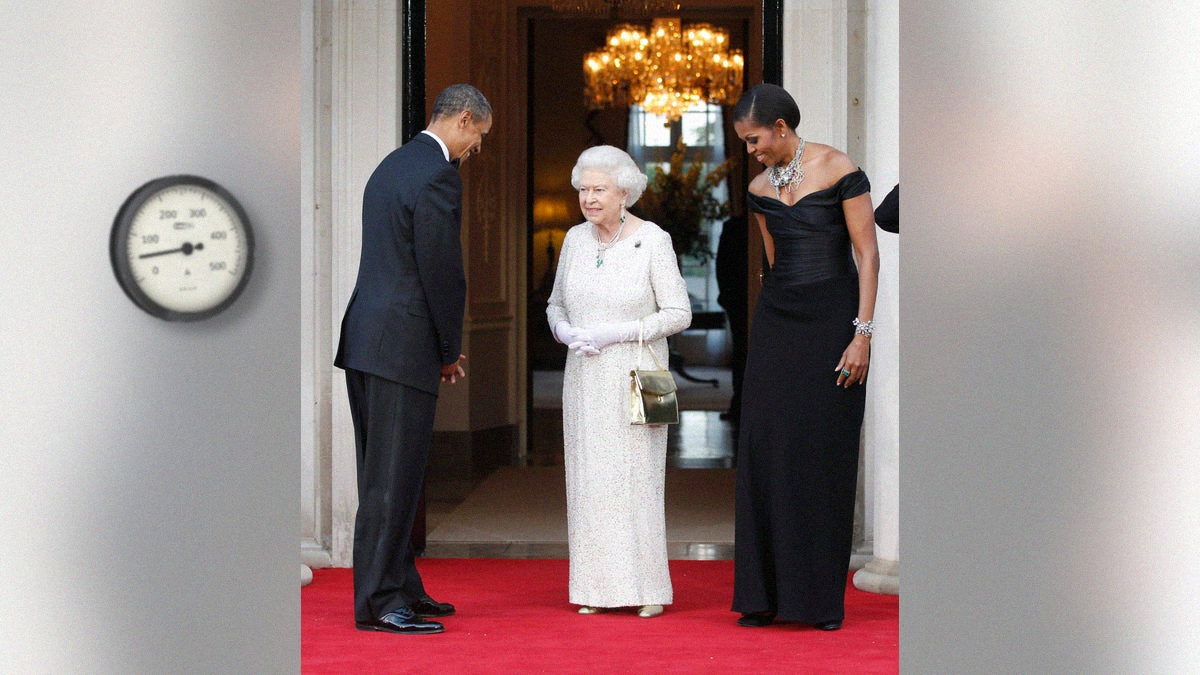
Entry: 50A
